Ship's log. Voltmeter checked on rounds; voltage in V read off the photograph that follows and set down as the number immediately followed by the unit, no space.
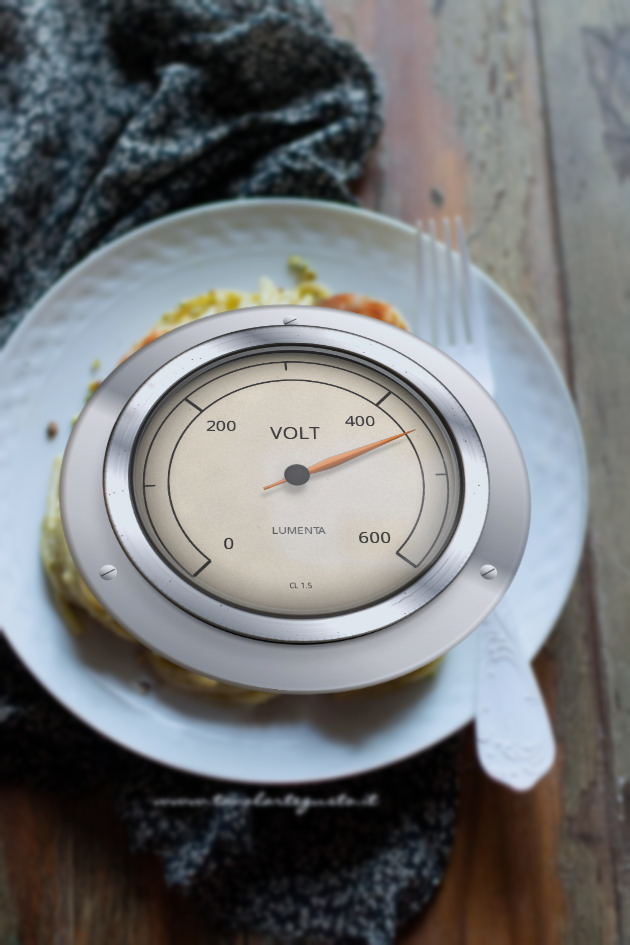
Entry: 450V
